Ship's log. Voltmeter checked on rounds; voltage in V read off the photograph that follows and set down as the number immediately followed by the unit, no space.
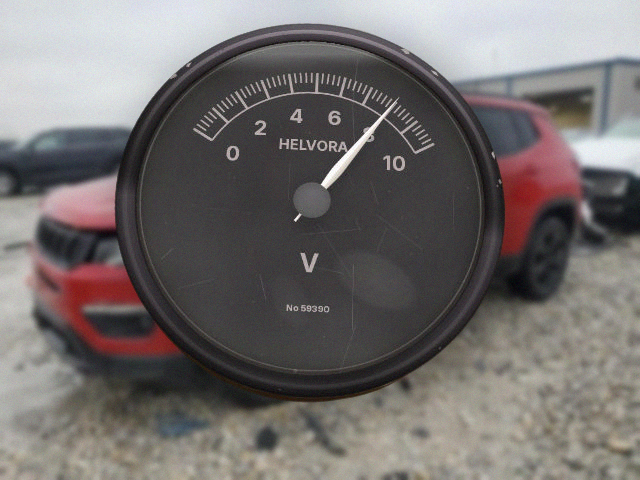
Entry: 8V
